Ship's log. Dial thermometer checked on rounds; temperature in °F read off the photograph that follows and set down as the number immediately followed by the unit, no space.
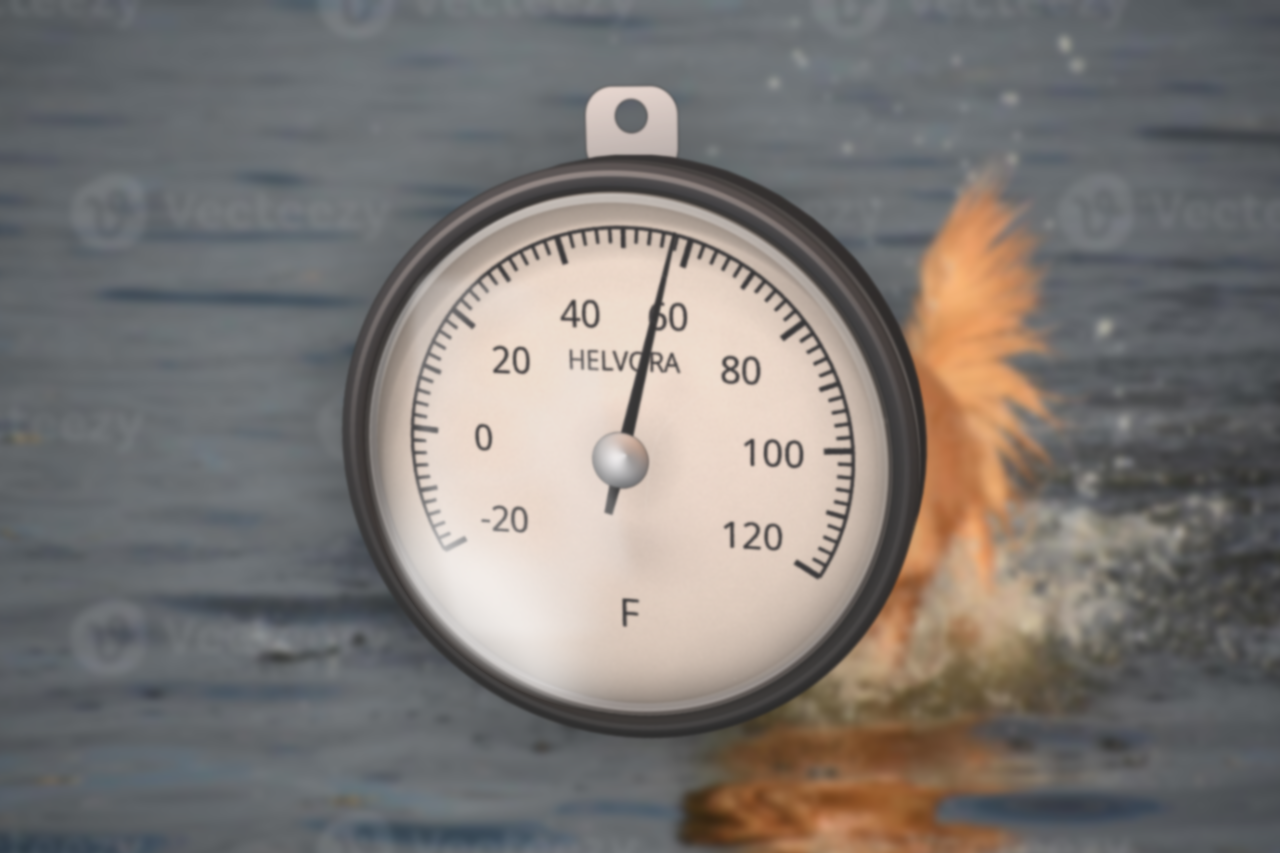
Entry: 58°F
